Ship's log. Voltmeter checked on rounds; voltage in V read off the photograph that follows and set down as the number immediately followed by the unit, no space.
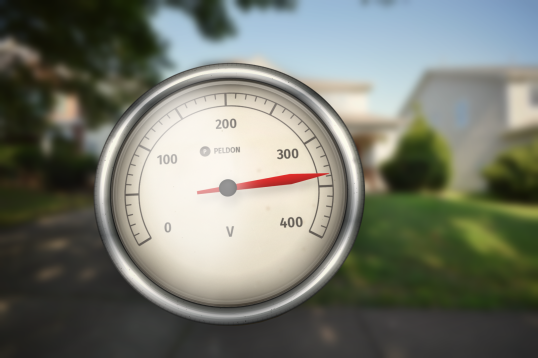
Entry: 340V
